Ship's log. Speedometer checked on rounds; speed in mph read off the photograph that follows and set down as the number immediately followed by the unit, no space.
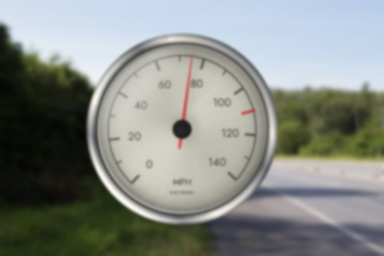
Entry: 75mph
